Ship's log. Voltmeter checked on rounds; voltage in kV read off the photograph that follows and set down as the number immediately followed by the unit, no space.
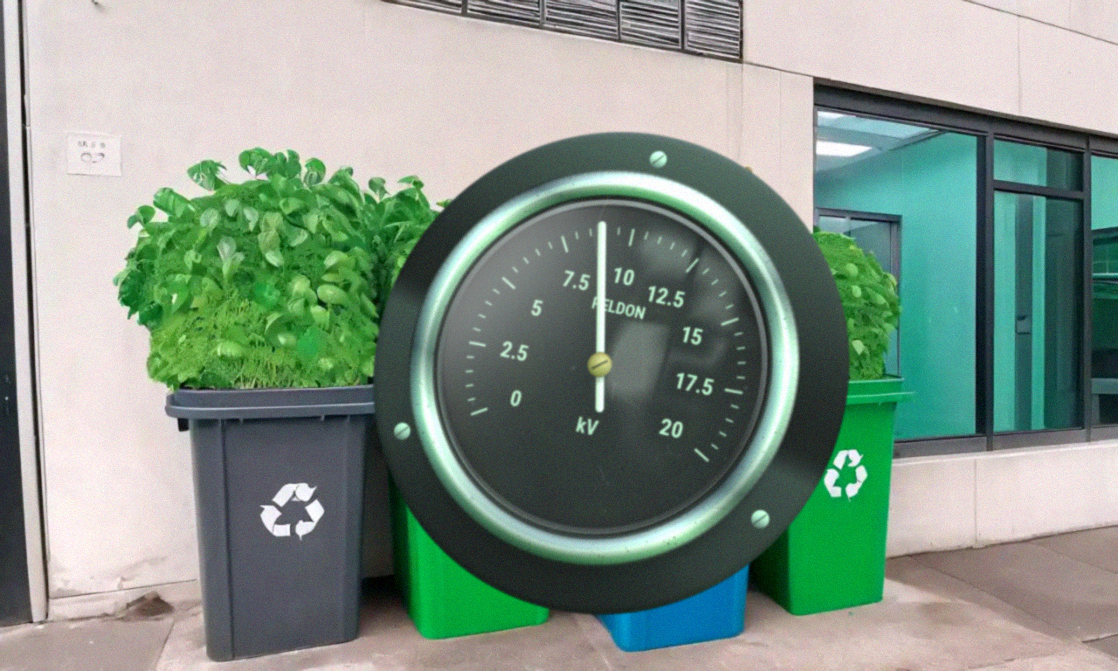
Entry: 9kV
